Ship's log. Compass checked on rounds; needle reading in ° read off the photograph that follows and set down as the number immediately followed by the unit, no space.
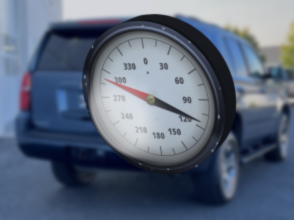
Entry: 292.5°
